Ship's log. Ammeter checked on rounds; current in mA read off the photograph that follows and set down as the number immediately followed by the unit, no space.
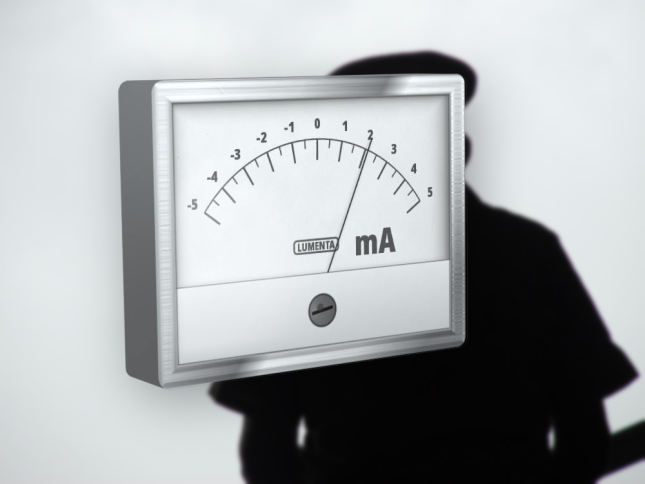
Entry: 2mA
